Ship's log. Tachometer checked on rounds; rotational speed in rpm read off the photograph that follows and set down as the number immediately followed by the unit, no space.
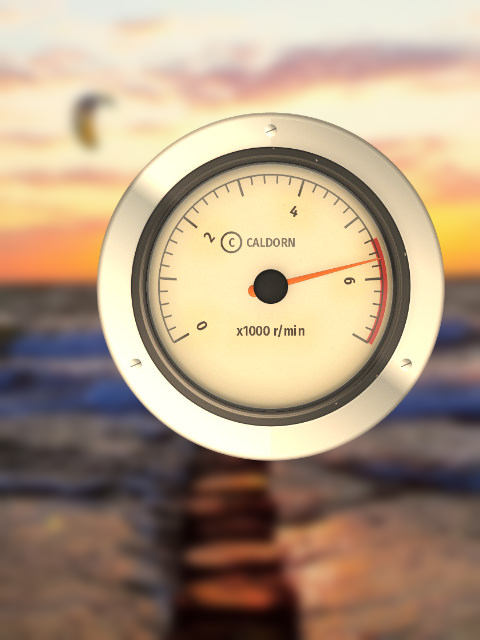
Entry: 5700rpm
